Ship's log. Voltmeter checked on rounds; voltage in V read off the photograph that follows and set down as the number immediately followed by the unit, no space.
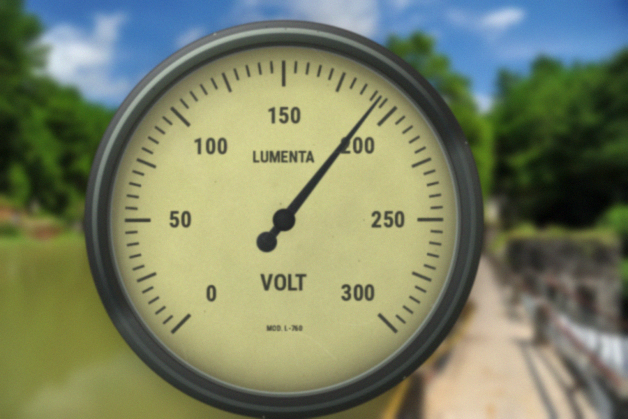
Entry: 192.5V
